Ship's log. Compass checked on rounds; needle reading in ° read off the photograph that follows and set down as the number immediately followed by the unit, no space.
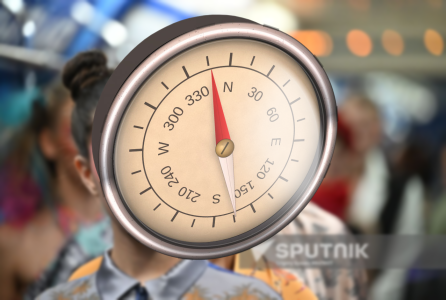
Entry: 345°
